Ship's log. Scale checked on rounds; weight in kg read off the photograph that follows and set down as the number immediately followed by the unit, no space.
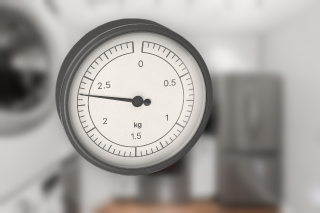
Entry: 2.35kg
